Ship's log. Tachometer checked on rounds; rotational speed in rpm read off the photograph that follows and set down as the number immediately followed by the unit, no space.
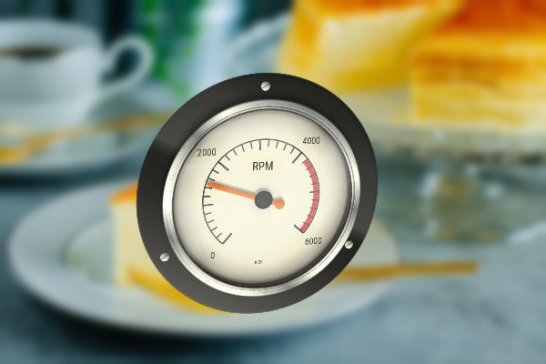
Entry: 1500rpm
